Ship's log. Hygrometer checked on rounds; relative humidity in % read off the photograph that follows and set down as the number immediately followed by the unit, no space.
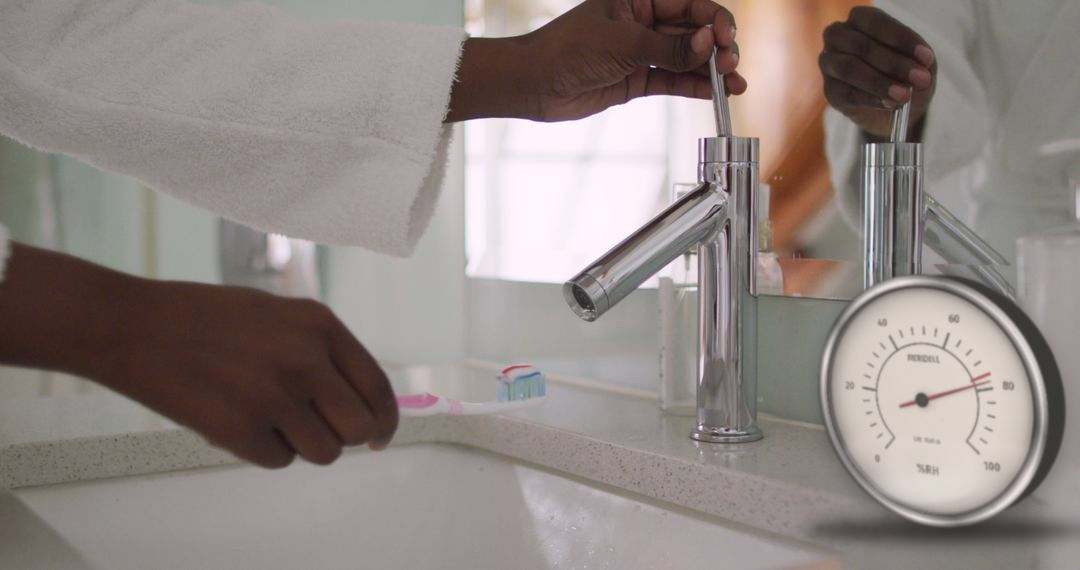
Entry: 78%
